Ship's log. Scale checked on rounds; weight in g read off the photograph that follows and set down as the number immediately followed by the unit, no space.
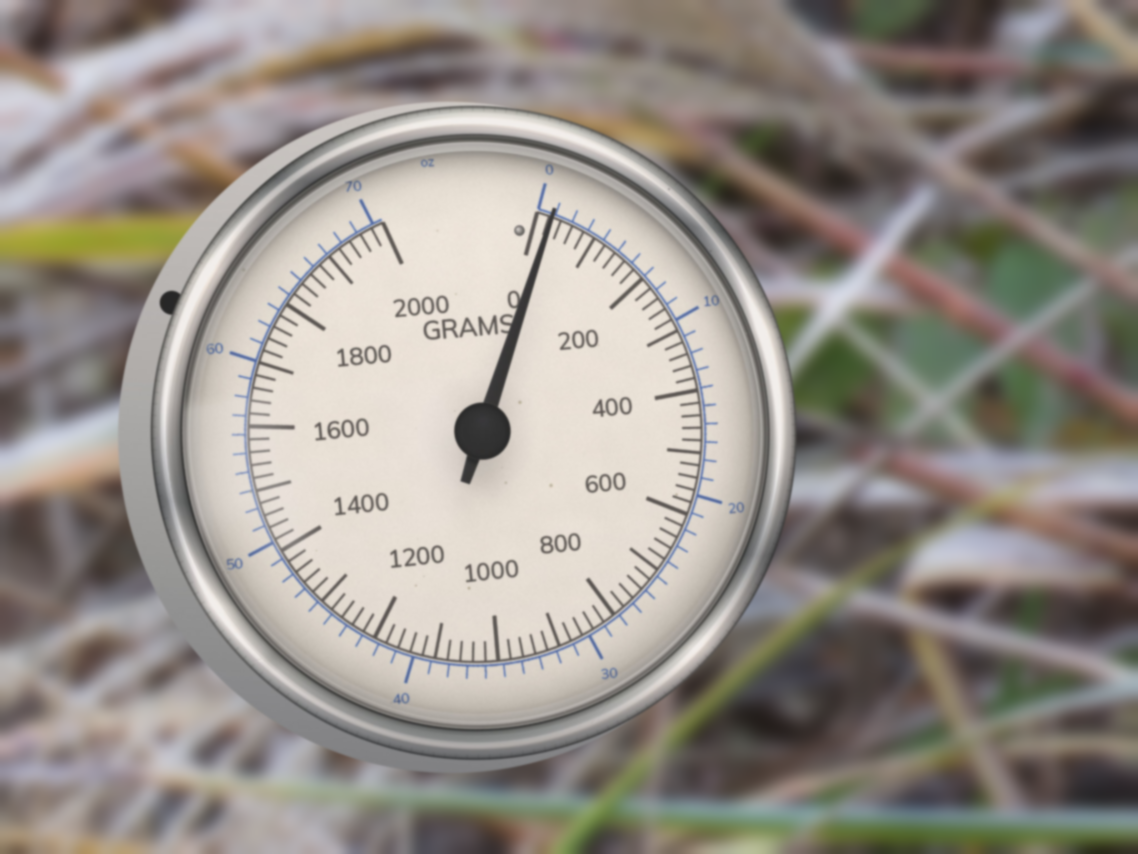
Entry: 20g
